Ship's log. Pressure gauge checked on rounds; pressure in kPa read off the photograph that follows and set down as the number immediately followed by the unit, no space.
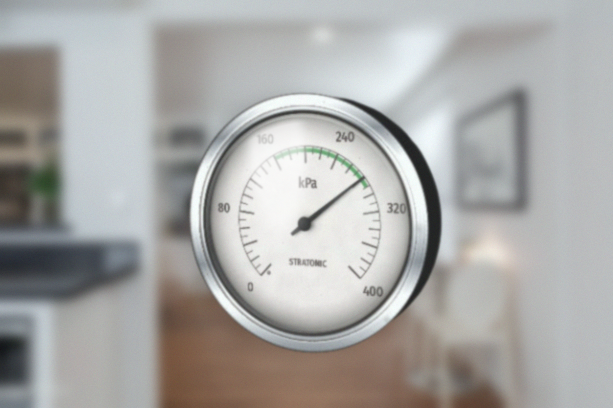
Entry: 280kPa
